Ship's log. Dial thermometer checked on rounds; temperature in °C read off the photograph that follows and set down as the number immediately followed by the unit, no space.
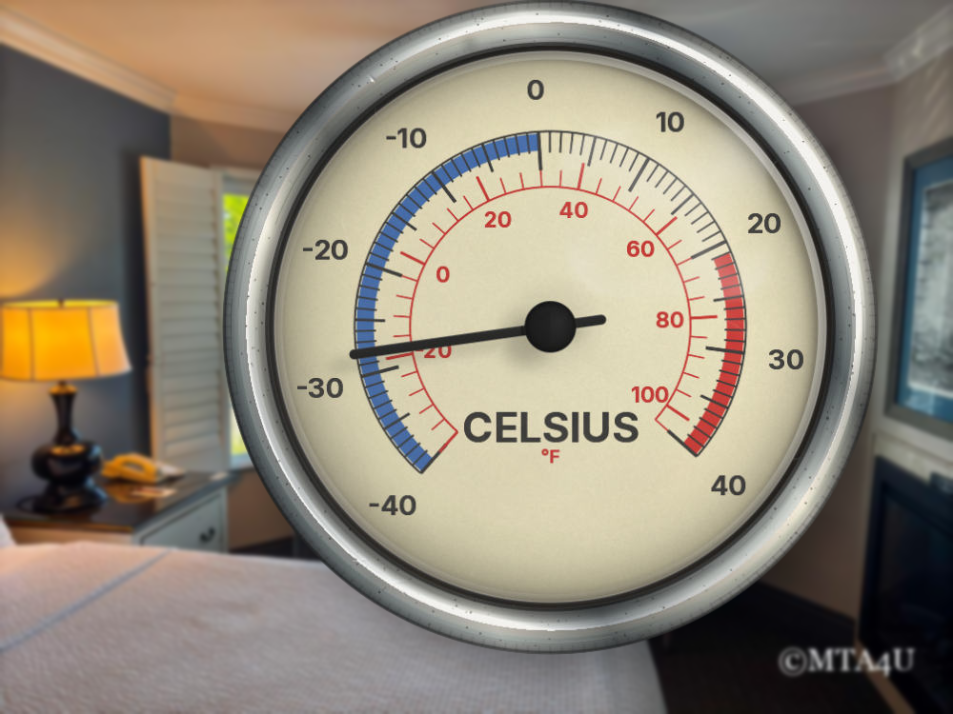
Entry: -28°C
